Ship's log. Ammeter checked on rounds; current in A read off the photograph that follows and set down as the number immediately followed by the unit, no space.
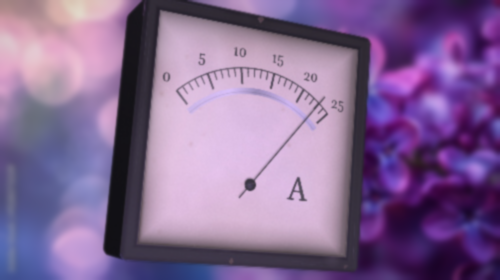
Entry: 23A
